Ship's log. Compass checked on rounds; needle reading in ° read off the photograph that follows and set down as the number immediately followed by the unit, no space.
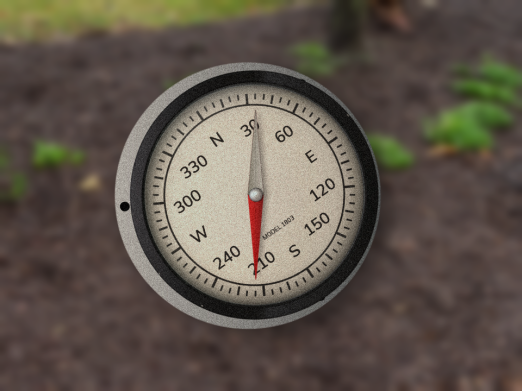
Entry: 215°
